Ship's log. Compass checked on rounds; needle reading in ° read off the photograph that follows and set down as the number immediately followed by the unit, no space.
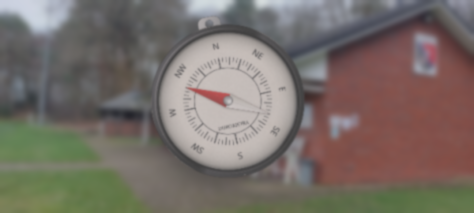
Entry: 300°
